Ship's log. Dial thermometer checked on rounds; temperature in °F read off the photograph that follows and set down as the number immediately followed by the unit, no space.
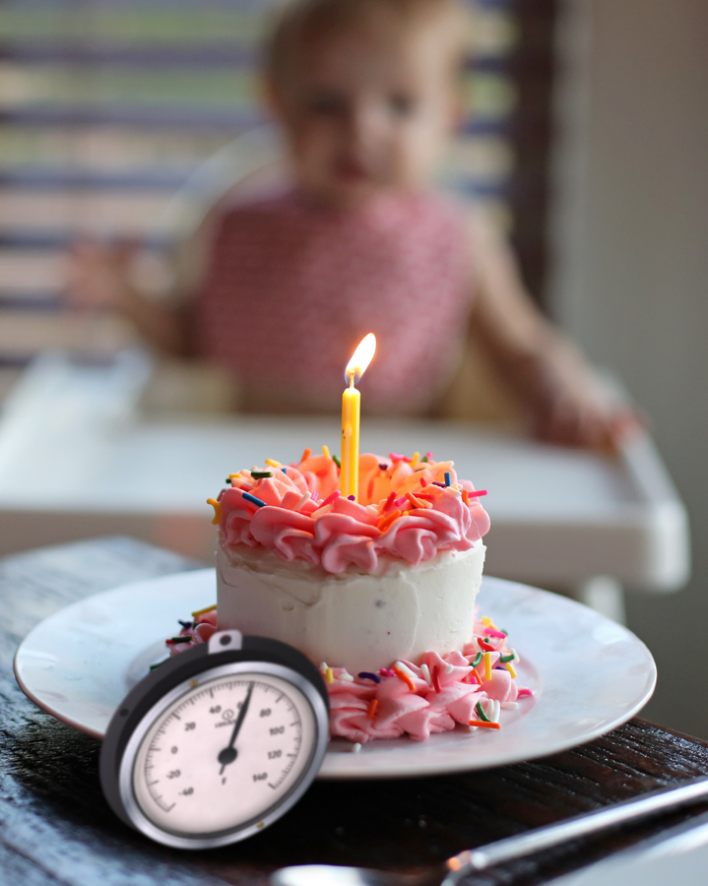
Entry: 60°F
